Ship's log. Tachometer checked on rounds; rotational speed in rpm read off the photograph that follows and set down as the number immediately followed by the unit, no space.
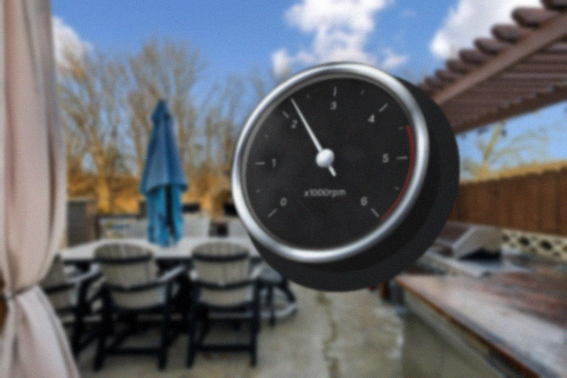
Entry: 2250rpm
